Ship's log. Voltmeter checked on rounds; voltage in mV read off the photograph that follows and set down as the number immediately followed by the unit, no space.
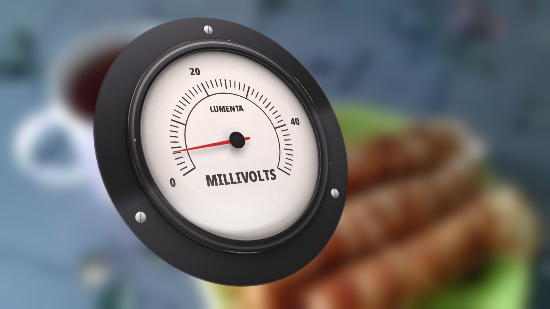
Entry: 4mV
